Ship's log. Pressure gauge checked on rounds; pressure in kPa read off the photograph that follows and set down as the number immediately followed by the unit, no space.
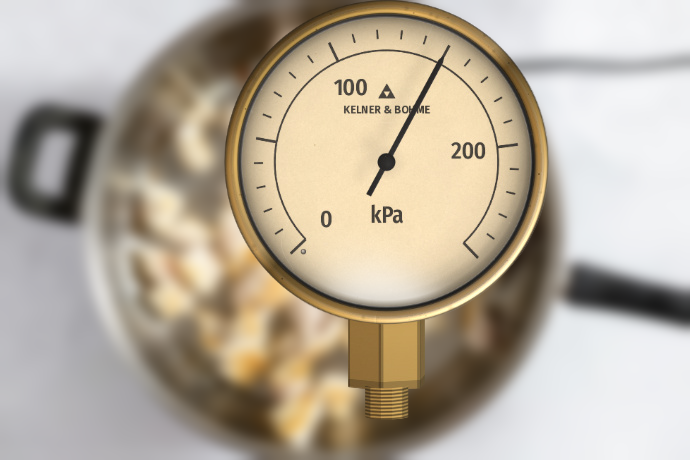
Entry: 150kPa
